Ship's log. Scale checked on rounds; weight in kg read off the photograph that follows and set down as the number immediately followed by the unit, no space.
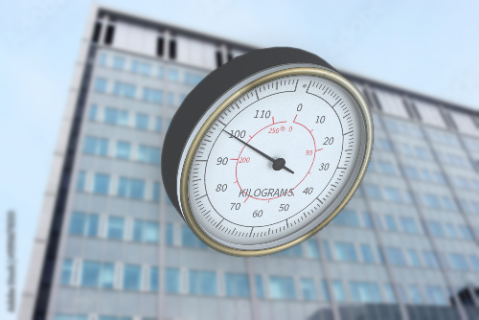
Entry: 99kg
